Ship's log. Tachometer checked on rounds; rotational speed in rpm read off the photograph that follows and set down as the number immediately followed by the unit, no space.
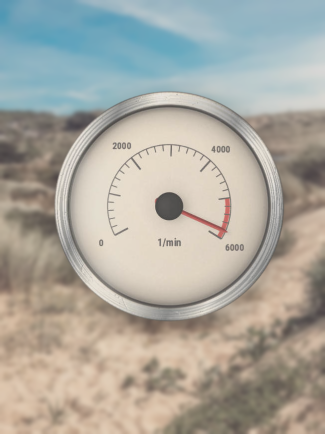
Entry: 5800rpm
